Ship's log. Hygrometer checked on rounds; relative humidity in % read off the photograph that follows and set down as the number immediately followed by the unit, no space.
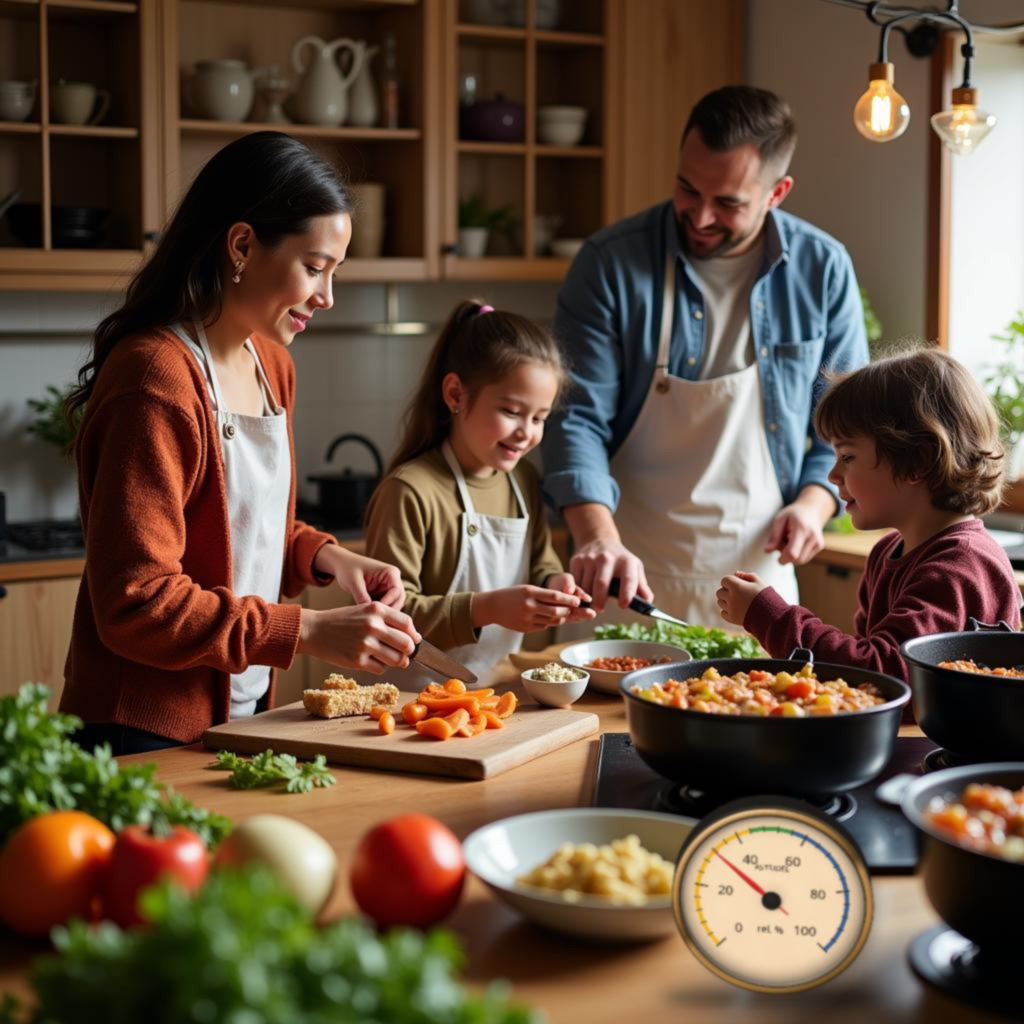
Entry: 32%
